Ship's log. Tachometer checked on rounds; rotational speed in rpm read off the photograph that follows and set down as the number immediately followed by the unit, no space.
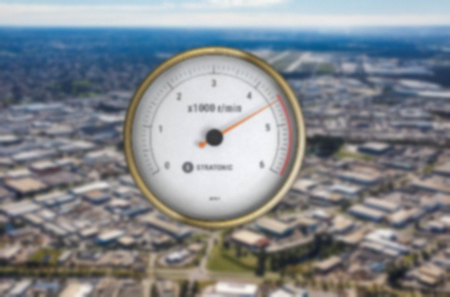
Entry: 4500rpm
